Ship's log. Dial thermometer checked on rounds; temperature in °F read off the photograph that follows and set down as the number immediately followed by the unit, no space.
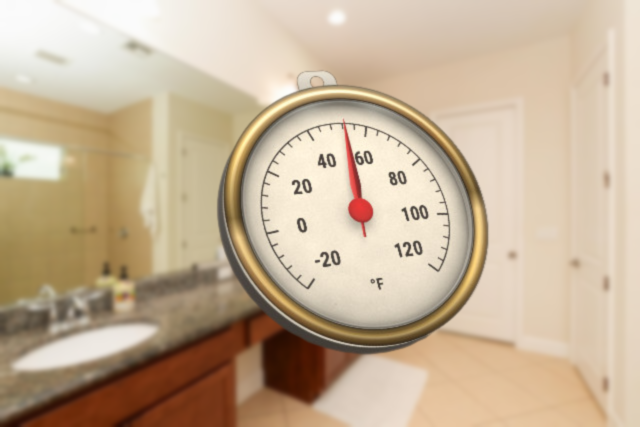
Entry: 52°F
